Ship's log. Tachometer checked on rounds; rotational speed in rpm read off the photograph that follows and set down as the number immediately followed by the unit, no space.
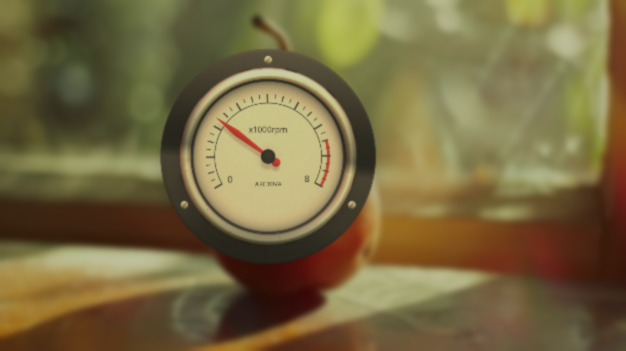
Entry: 2250rpm
